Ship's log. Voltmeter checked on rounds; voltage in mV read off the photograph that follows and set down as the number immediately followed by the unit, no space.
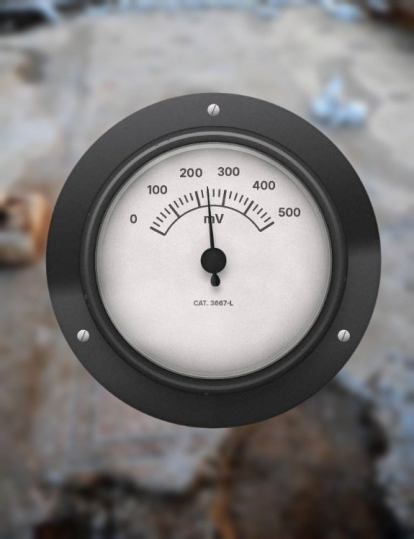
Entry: 240mV
